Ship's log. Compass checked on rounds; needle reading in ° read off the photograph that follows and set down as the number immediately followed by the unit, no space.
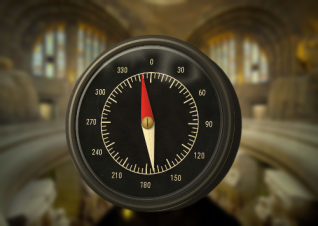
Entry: 350°
